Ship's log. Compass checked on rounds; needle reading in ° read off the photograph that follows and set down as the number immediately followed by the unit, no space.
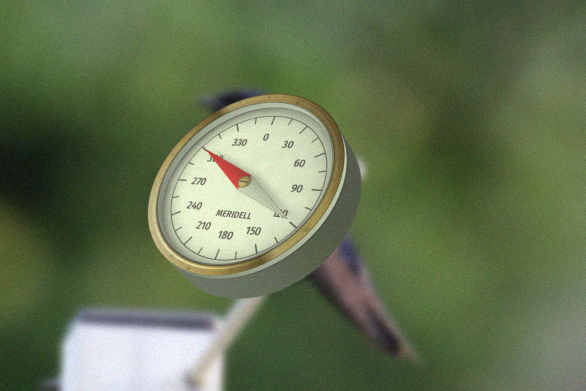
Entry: 300°
